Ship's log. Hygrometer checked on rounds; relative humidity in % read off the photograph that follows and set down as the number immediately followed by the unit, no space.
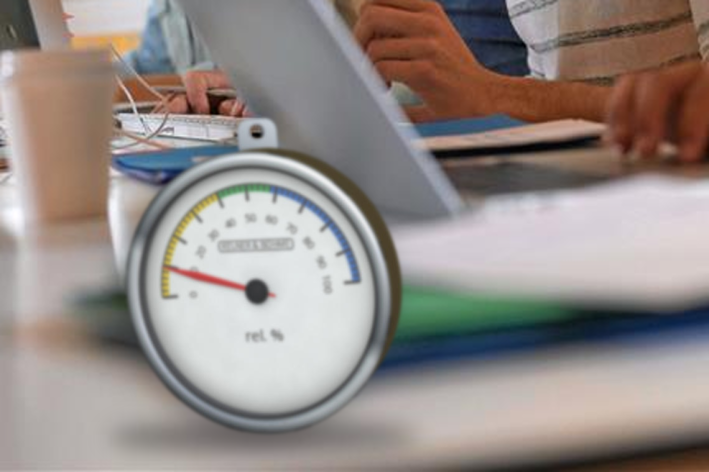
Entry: 10%
